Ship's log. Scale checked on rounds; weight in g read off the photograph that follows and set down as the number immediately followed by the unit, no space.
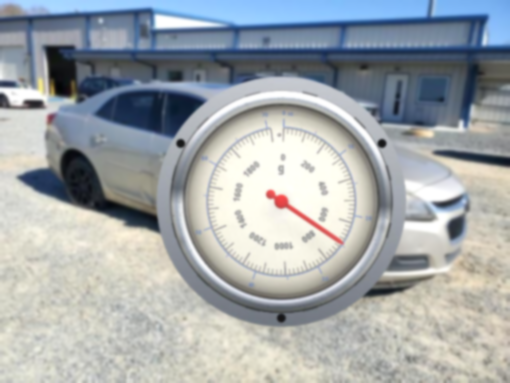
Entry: 700g
